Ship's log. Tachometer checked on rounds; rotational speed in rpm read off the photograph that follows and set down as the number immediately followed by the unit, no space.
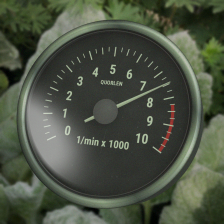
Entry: 7500rpm
